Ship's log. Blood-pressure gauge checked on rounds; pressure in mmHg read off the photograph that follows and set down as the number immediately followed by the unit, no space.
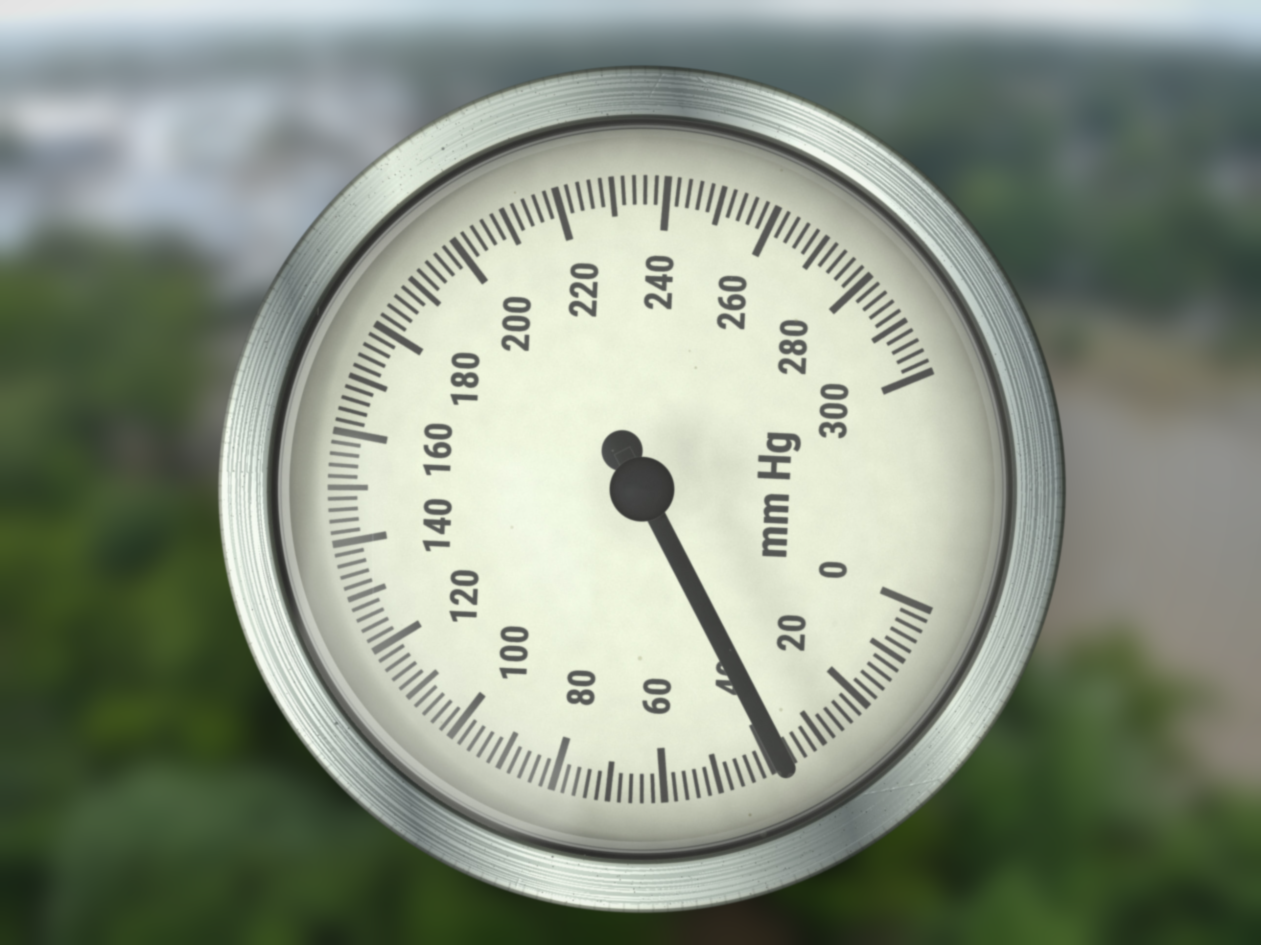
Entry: 38mmHg
